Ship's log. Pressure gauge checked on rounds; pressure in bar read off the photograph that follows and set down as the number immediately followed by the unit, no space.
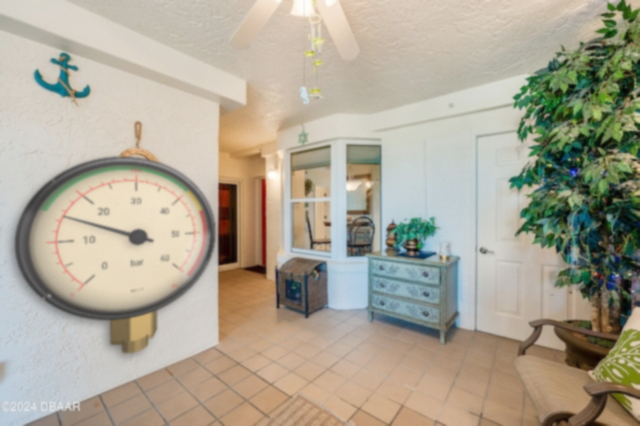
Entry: 15bar
